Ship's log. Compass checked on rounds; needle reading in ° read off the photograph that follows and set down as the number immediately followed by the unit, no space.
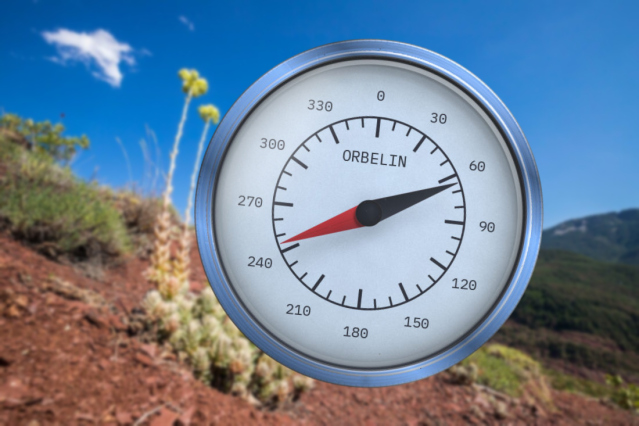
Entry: 245°
